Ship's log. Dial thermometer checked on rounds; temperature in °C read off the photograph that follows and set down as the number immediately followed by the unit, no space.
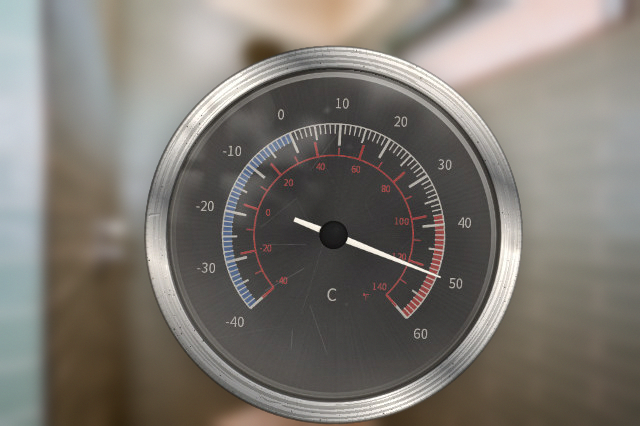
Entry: 50°C
